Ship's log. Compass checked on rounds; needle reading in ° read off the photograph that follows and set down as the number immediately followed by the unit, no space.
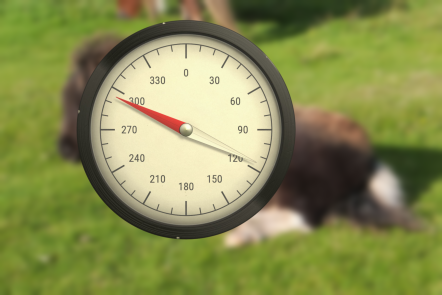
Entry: 295°
